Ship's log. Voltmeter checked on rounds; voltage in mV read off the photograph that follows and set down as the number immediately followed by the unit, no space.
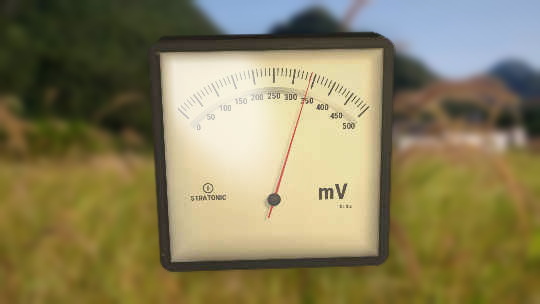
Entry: 340mV
